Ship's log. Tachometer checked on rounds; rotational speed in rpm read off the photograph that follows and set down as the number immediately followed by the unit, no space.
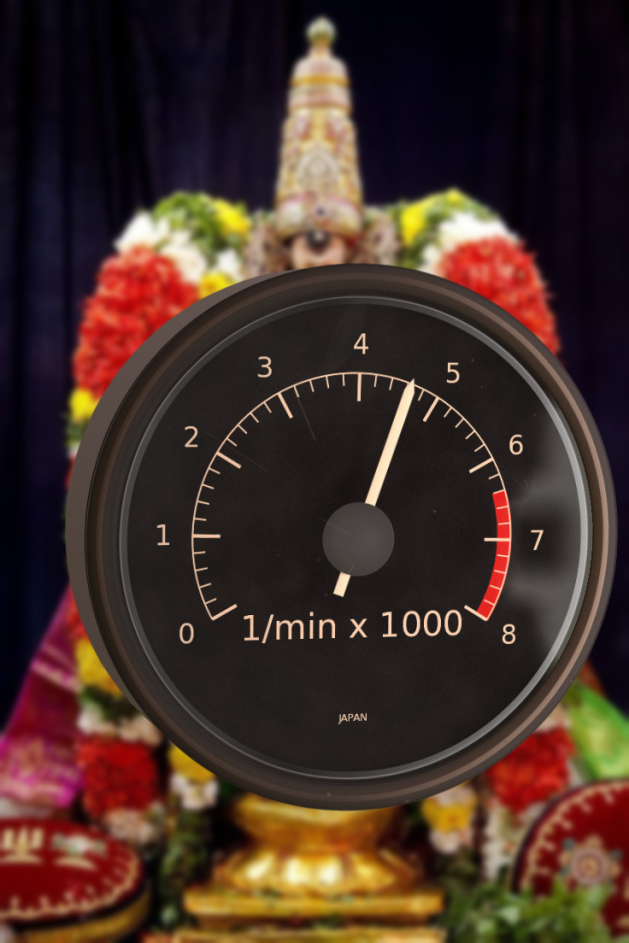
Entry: 4600rpm
